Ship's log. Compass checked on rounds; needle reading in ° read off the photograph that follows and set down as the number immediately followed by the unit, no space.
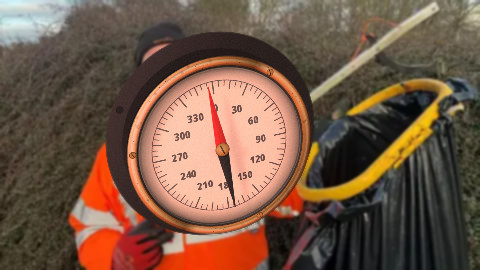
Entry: 355°
